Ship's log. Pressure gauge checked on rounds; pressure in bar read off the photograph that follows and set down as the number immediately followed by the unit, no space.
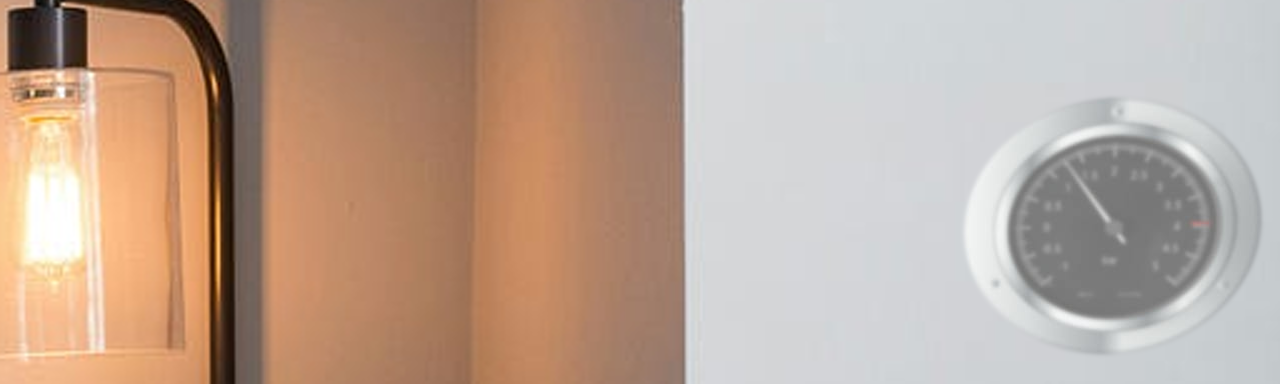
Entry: 1.25bar
